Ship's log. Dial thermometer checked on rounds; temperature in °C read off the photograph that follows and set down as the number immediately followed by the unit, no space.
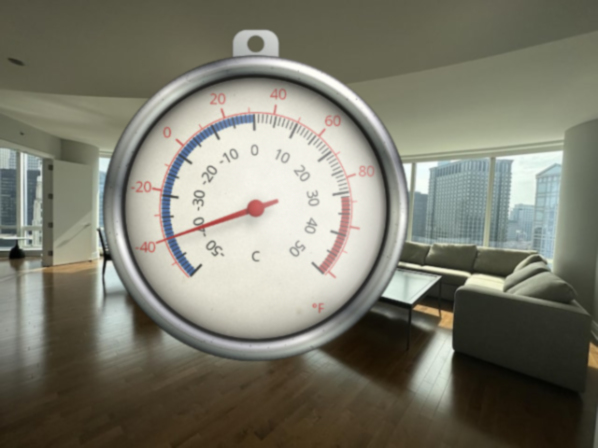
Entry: -40°C
